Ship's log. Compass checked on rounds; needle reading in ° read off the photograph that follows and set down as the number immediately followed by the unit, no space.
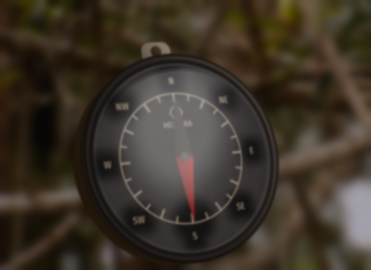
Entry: 180°
